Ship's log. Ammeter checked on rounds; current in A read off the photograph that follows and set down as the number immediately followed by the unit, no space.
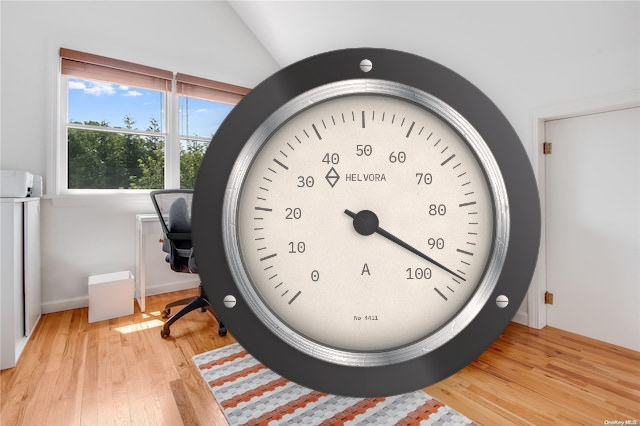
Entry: 95A
